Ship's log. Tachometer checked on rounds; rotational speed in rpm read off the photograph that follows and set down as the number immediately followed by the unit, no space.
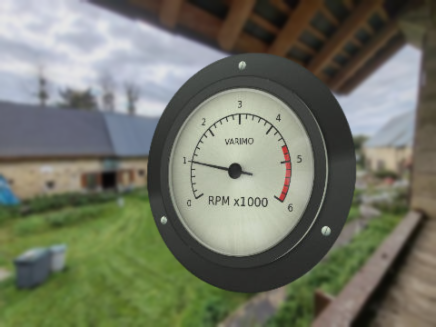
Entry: 1000rpm
